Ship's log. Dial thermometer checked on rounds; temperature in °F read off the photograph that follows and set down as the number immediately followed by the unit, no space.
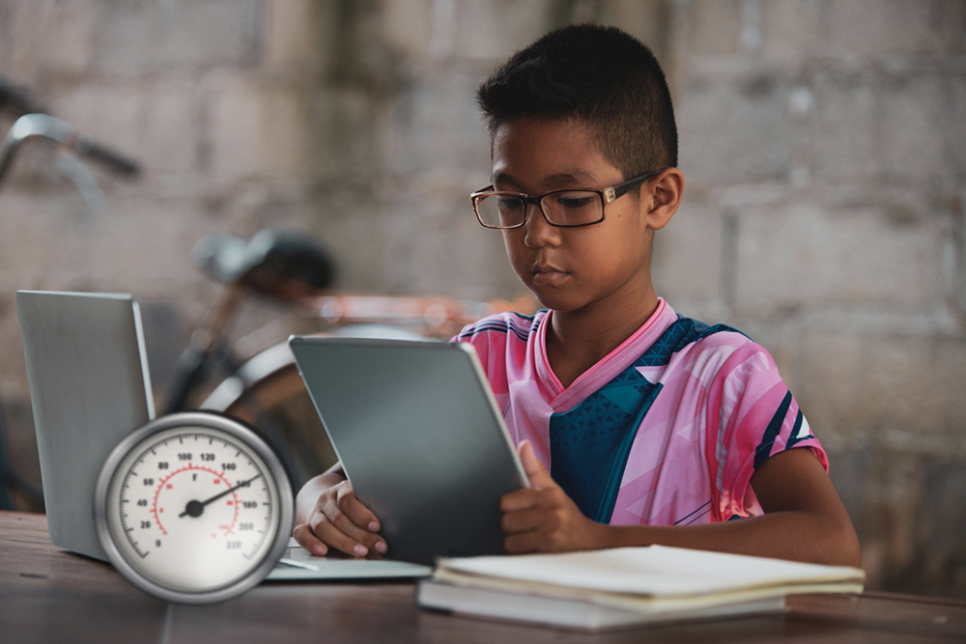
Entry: 160°F
